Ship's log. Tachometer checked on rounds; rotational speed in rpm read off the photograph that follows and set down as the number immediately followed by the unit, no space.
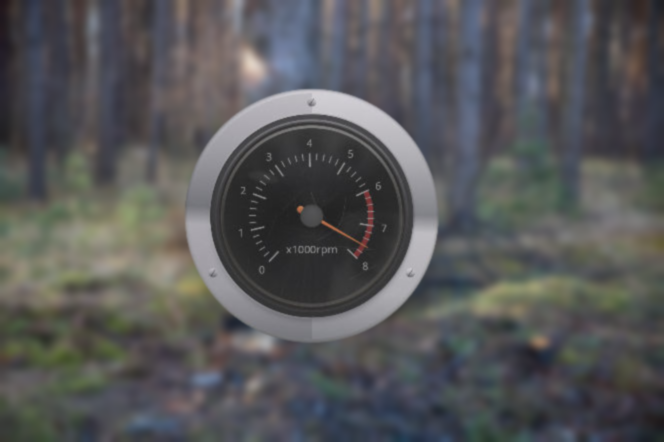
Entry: 7600rpm
